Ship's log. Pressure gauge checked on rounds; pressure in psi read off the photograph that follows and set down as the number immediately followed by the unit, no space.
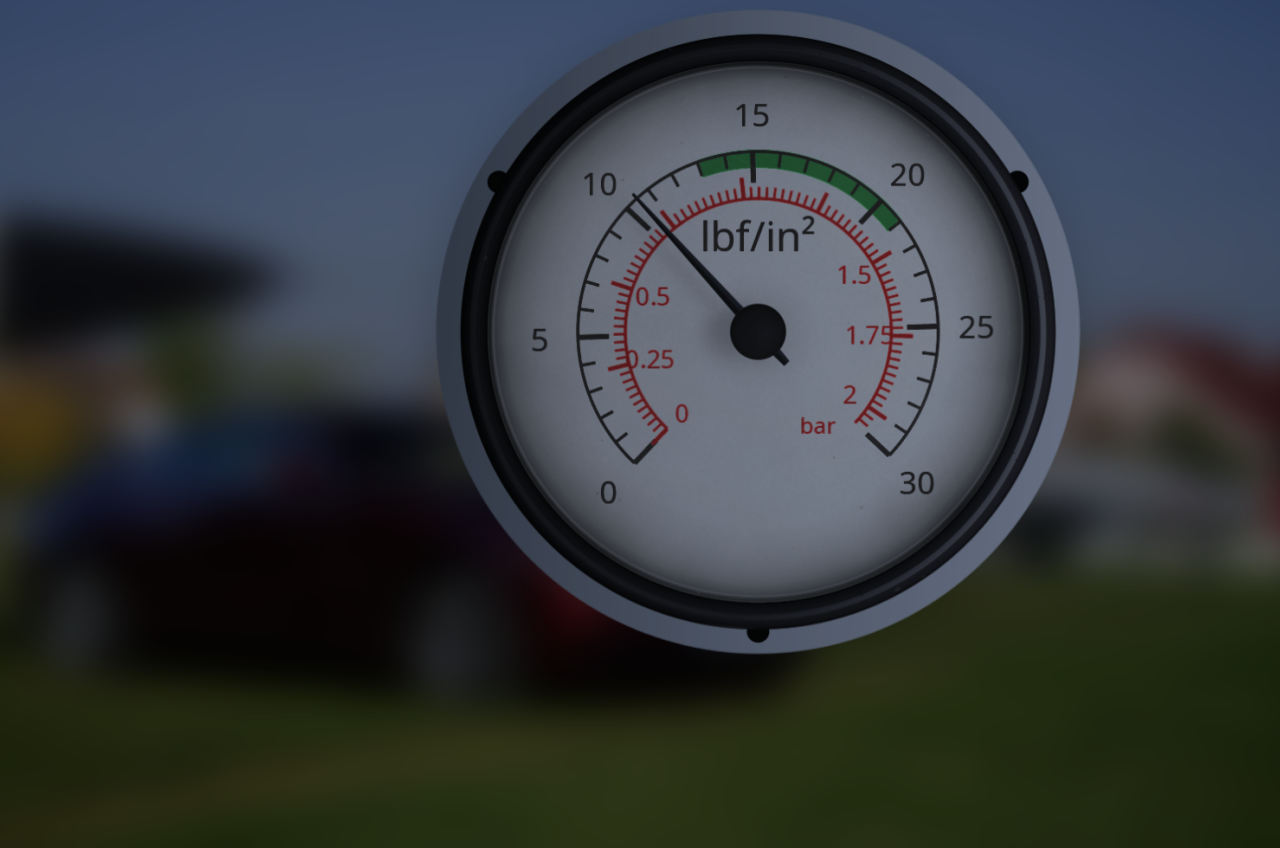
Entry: 10.5psi
